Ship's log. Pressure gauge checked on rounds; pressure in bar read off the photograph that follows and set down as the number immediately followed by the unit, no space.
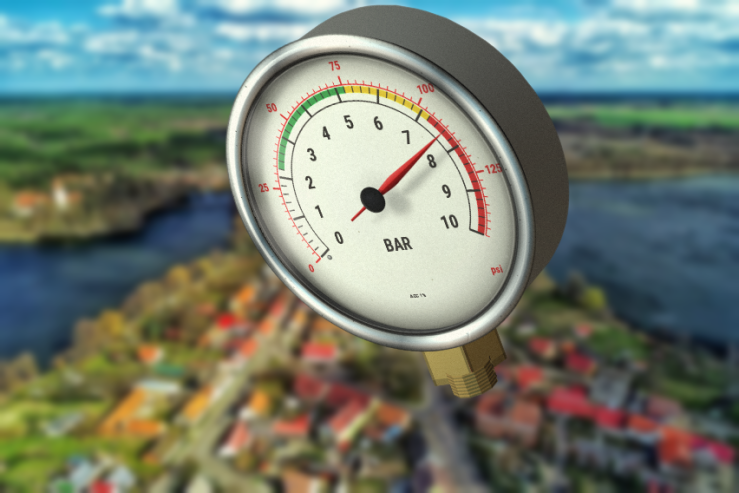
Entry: 7.6bar
